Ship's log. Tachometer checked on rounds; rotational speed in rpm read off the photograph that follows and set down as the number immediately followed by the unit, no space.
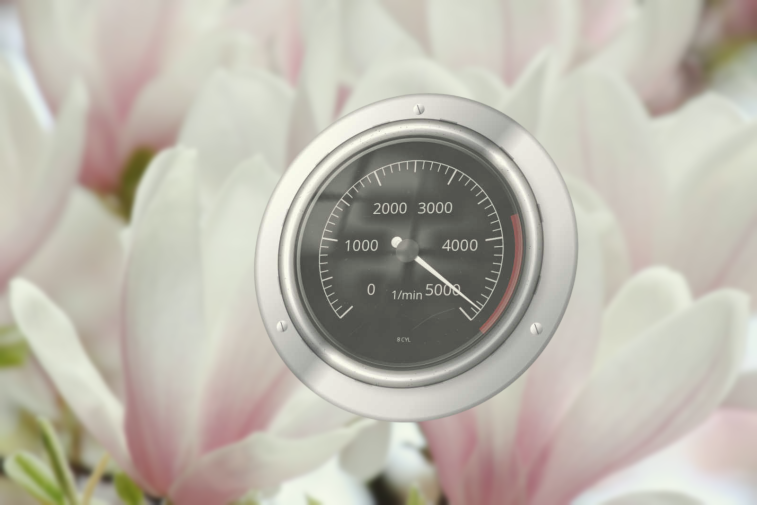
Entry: 4850rpm
